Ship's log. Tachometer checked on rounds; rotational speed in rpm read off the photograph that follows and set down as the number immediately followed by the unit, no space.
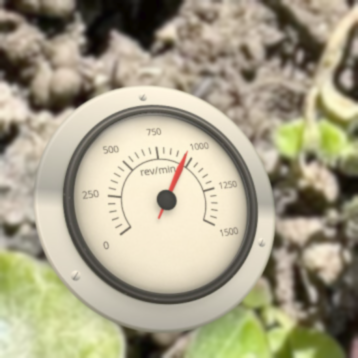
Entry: 950rpm
